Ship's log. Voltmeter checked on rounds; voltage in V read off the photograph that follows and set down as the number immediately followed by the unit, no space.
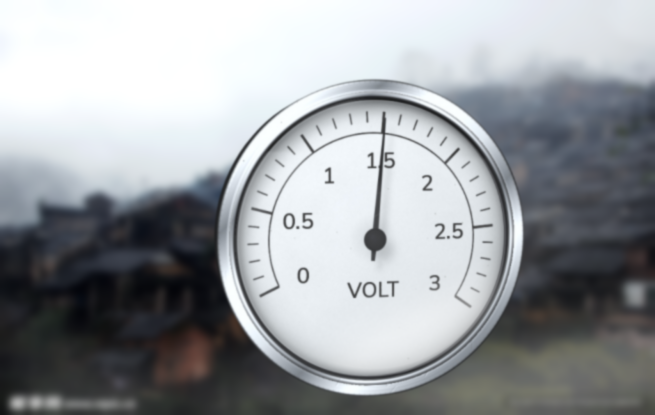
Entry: 1.5V
